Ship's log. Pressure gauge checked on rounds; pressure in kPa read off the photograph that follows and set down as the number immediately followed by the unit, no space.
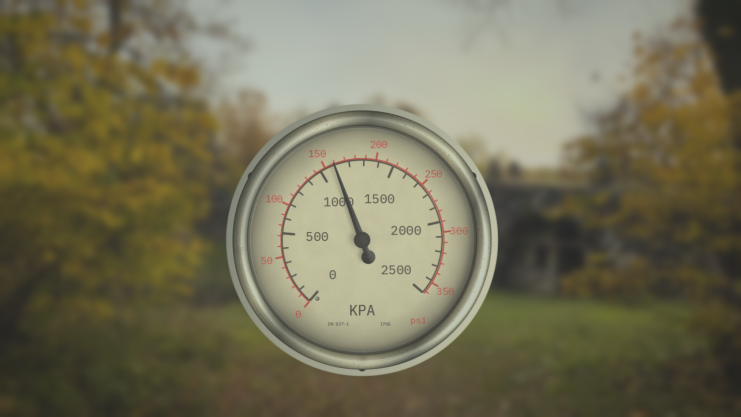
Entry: 1100kPa
